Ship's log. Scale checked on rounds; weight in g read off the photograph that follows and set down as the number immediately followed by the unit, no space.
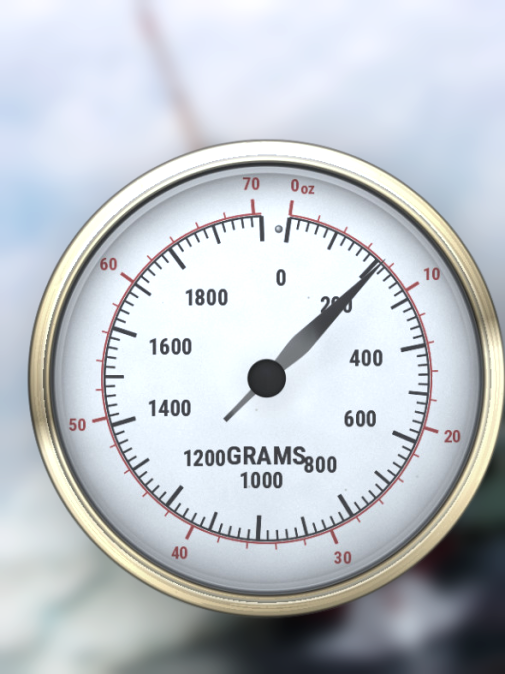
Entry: 210g
